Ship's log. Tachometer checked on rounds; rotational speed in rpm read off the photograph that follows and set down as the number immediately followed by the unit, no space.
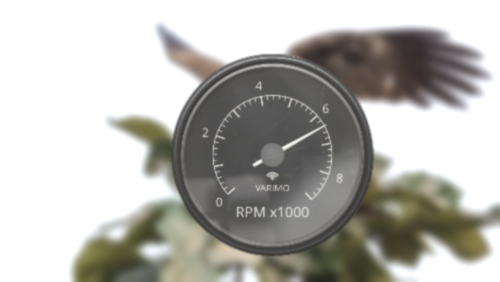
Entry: 6400rpm
